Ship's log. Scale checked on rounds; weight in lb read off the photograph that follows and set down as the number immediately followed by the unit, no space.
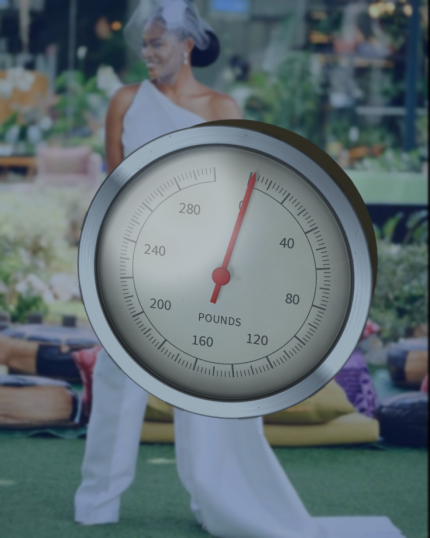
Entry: 2lb
